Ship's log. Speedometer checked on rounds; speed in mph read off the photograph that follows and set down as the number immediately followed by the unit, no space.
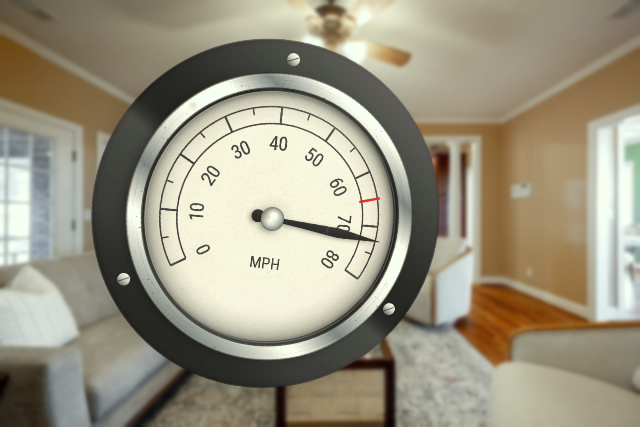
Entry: 72.5mph
